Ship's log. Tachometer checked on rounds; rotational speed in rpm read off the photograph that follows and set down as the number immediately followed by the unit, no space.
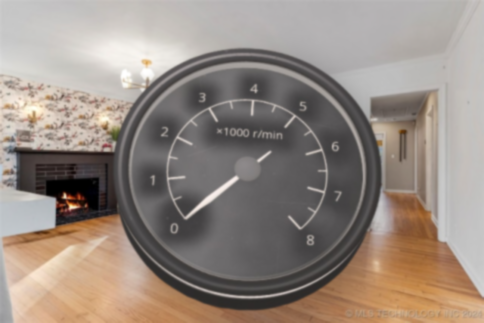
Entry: 0rpm
